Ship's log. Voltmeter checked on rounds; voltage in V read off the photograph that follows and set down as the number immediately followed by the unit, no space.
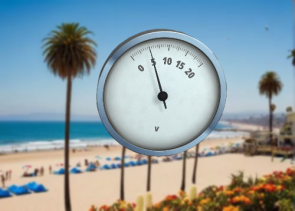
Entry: 5V
